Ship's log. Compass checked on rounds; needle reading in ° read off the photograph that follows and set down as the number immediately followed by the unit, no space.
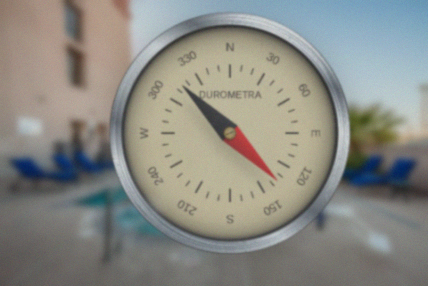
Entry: 135°
